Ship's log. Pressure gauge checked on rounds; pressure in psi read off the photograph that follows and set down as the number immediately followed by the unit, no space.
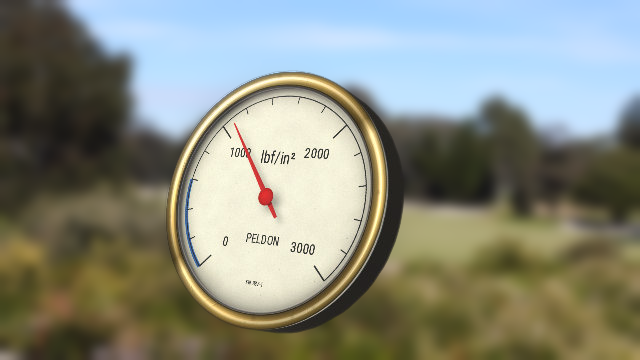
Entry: 1100psi
